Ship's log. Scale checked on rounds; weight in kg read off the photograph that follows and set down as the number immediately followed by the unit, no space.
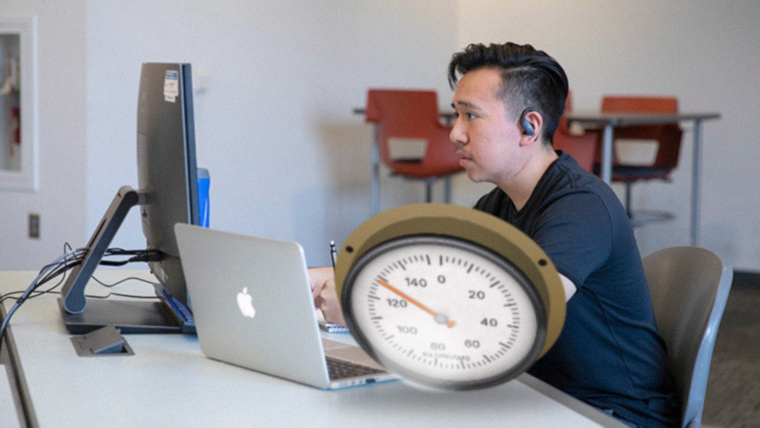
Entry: 130kg
